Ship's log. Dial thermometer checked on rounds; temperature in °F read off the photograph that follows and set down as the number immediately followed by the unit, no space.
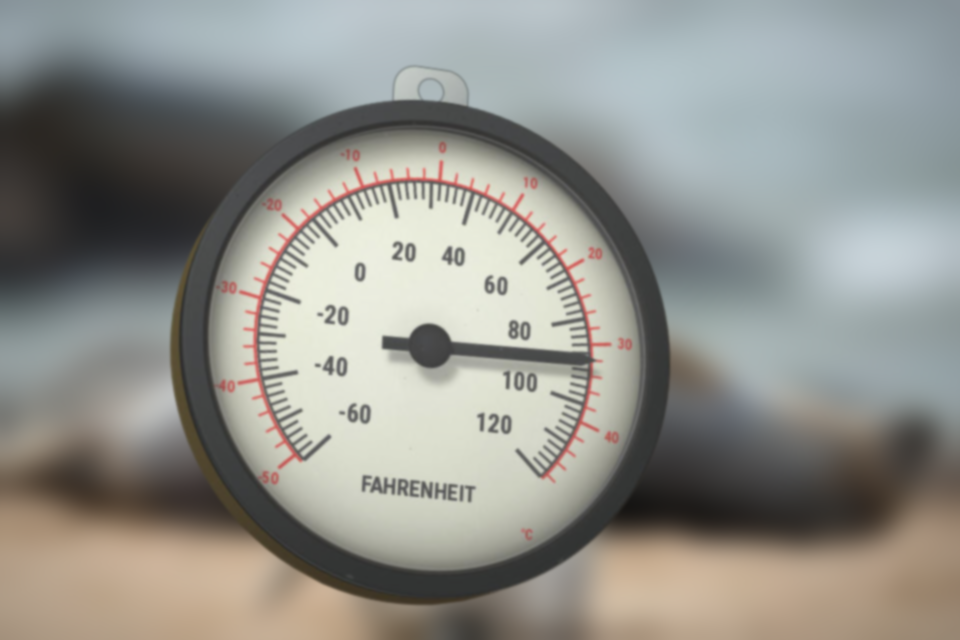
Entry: 90°F
